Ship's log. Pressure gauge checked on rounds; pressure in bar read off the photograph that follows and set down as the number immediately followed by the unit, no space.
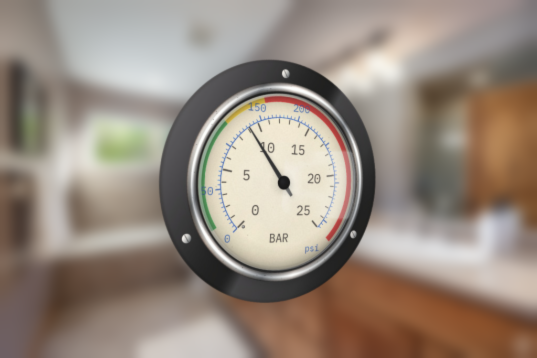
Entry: 9bar
